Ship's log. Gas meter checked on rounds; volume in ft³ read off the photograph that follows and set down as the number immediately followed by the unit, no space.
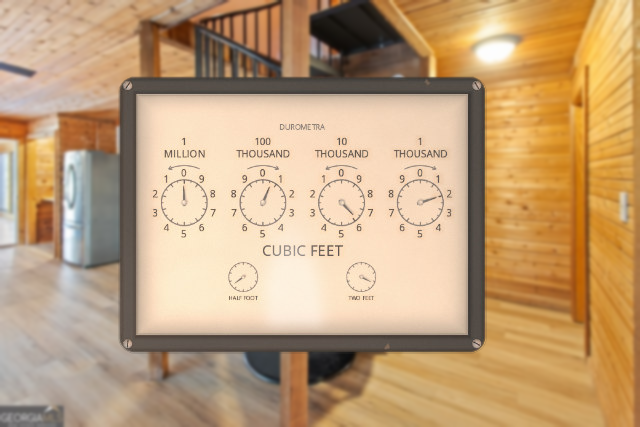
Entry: 6200ft³
